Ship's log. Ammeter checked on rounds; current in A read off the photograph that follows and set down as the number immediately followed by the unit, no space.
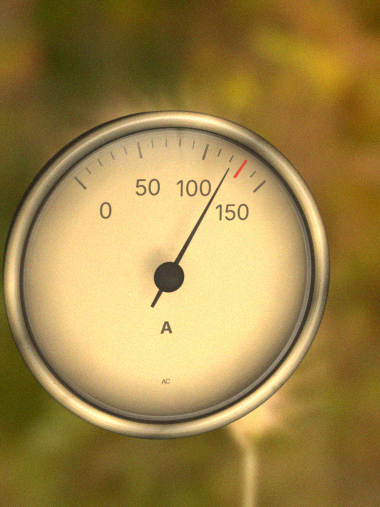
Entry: 120A
